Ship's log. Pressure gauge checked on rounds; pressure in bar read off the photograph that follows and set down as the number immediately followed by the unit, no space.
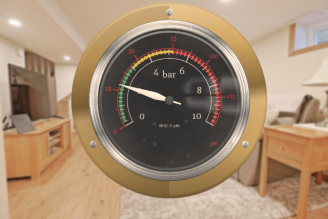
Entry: 2bar
